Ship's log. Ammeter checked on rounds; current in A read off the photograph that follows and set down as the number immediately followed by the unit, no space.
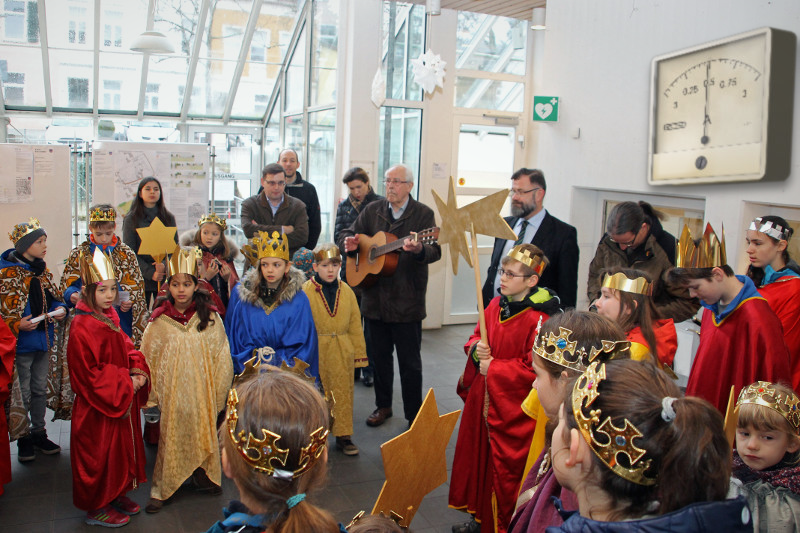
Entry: 0.5A
